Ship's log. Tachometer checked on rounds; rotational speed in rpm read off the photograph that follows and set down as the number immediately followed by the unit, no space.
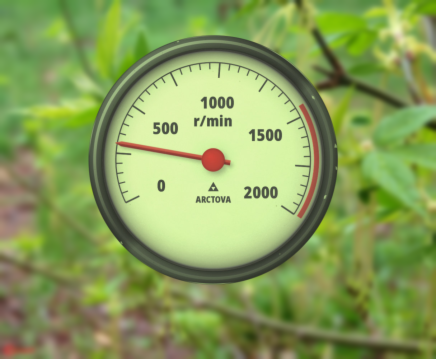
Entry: 300rpm
